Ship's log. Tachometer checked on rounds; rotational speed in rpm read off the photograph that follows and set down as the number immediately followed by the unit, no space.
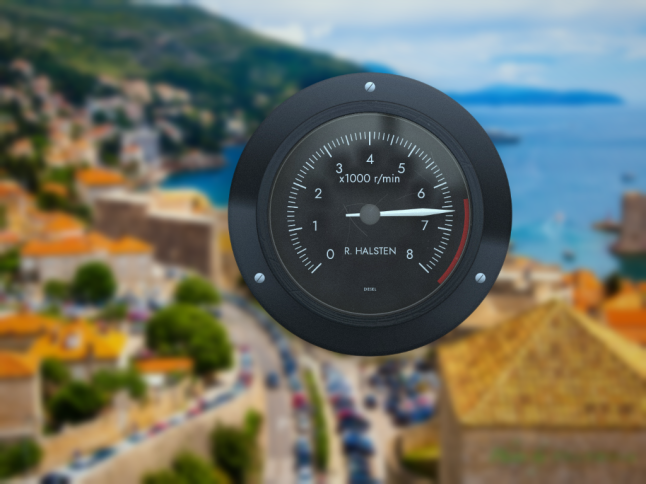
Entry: 6600rpm
